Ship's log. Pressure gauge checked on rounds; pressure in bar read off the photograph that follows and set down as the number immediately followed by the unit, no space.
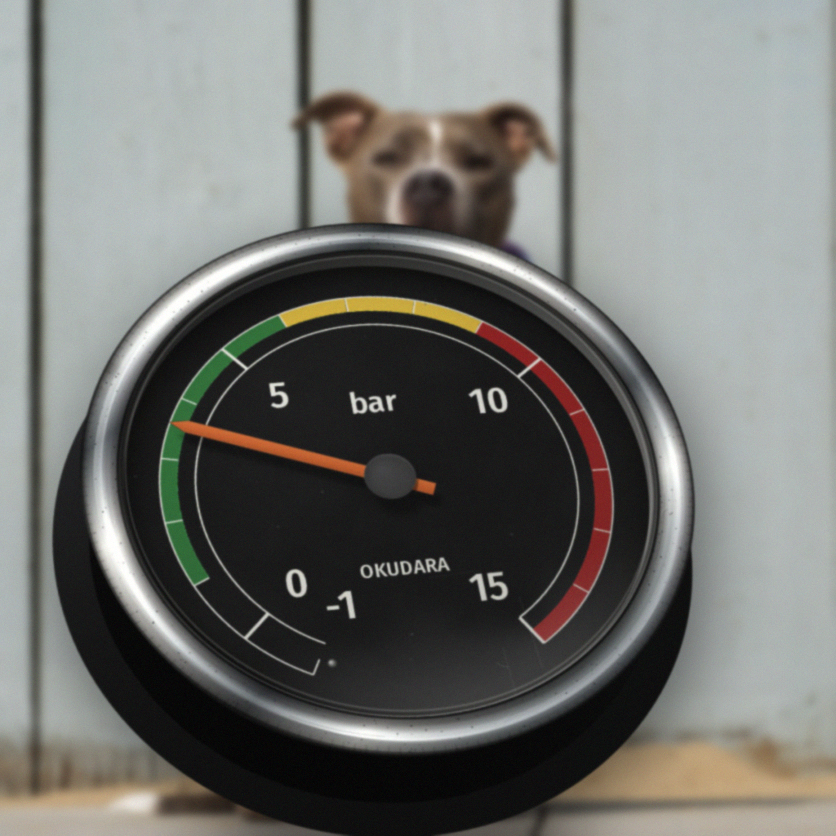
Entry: 3.5bar
